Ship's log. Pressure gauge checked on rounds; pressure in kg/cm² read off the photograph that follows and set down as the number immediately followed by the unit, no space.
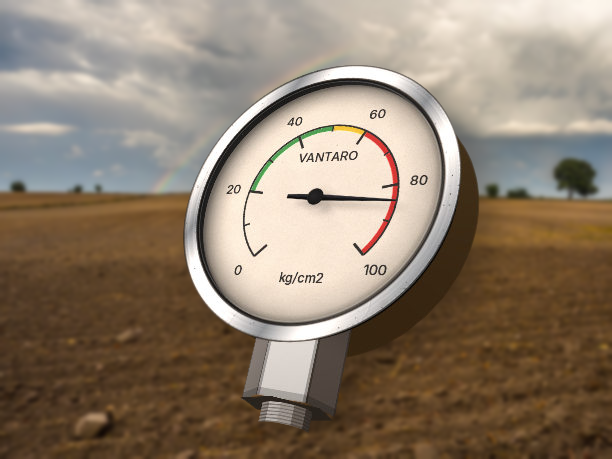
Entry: 85kg/cm²
